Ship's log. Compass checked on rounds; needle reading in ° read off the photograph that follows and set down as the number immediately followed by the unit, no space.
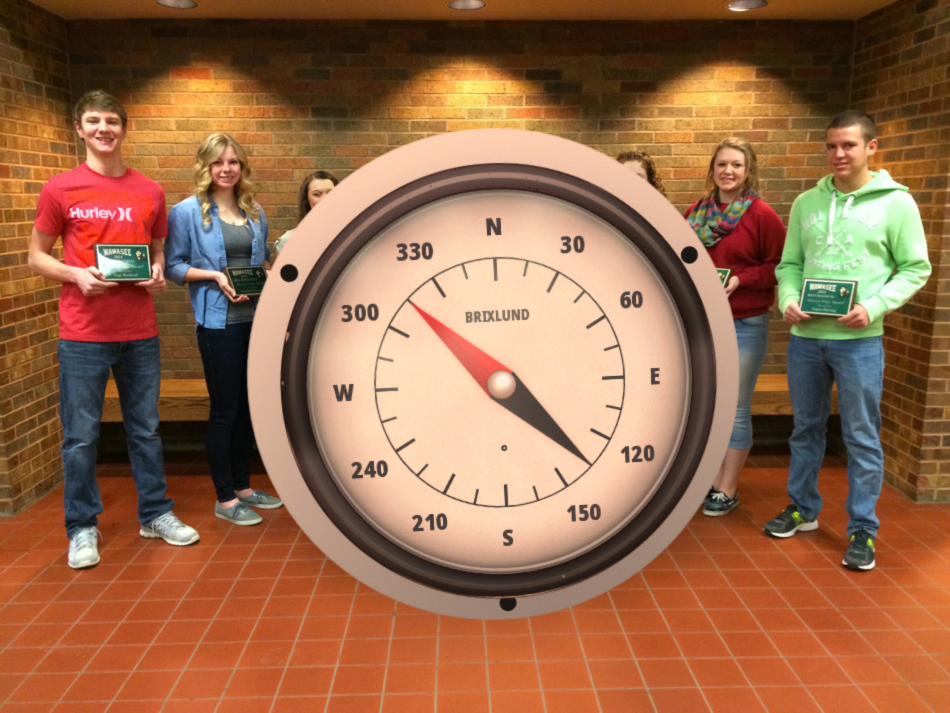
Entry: 315°
